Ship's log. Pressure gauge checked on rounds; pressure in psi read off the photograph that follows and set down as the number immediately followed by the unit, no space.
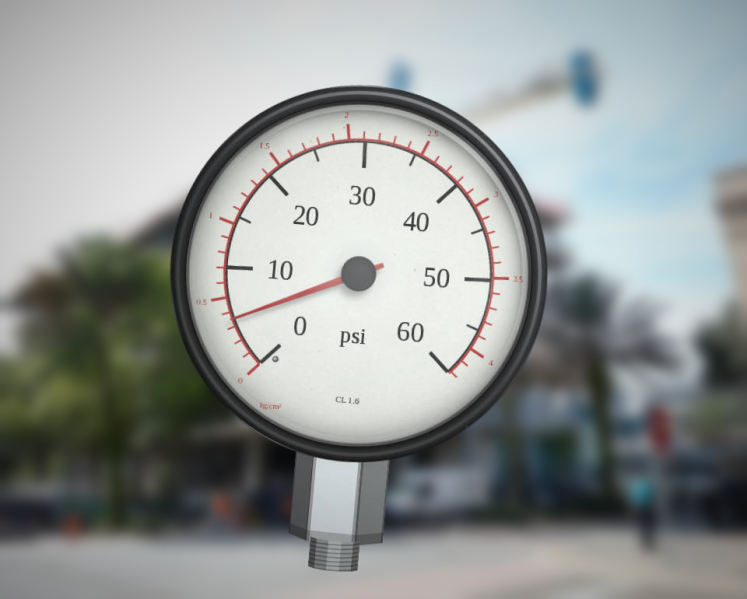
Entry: 5psi
